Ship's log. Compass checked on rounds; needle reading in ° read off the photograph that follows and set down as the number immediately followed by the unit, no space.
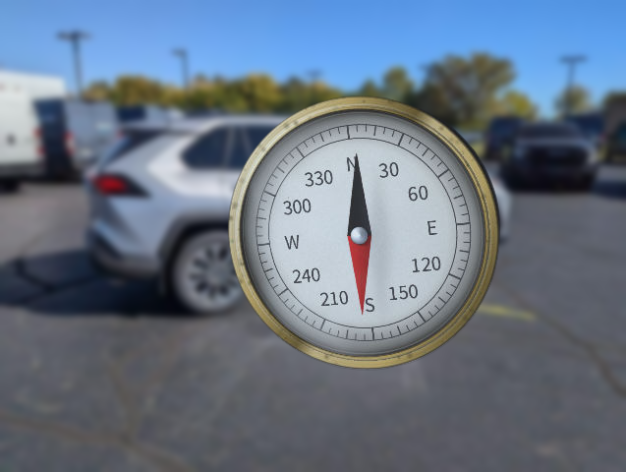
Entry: 185°
